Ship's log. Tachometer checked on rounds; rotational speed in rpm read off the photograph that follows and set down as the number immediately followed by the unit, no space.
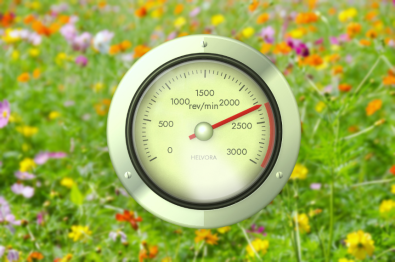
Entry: 2300rpm
